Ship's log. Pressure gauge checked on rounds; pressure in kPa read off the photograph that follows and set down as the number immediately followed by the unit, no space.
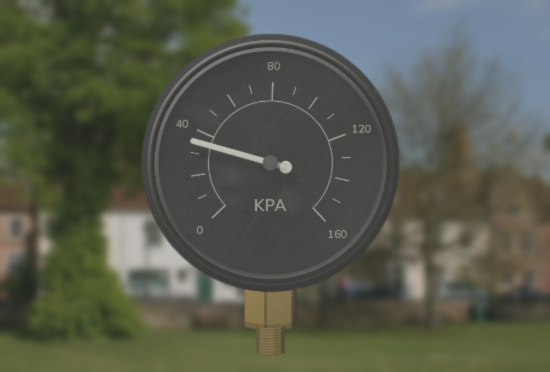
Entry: 35kPa
